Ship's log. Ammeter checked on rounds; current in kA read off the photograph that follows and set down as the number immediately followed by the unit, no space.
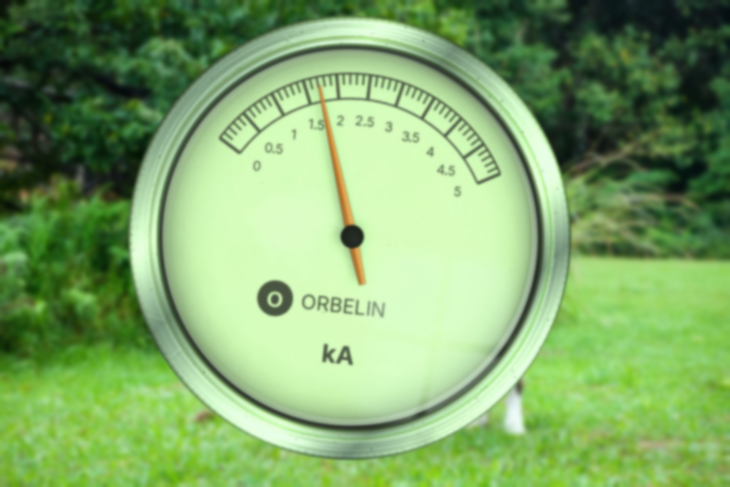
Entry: 1.7kA
